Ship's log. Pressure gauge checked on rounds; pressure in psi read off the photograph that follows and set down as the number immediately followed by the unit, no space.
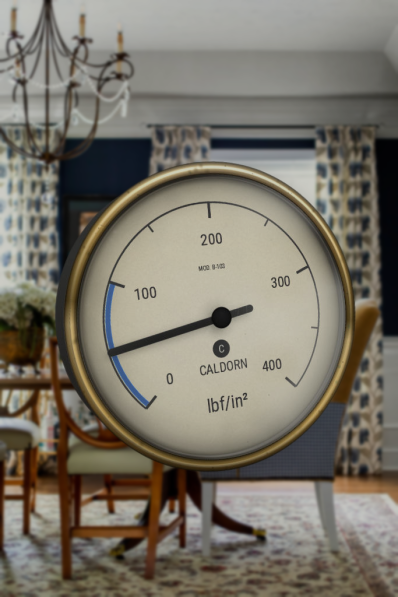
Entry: 50psi
